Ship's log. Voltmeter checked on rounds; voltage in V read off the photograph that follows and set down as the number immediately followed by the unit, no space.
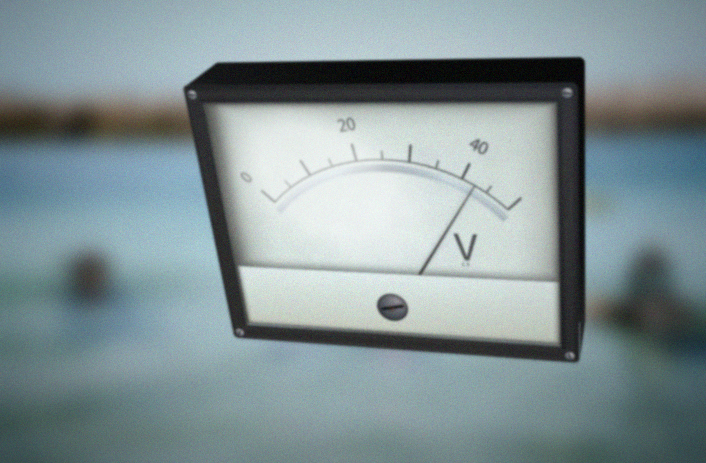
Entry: 42.5V
